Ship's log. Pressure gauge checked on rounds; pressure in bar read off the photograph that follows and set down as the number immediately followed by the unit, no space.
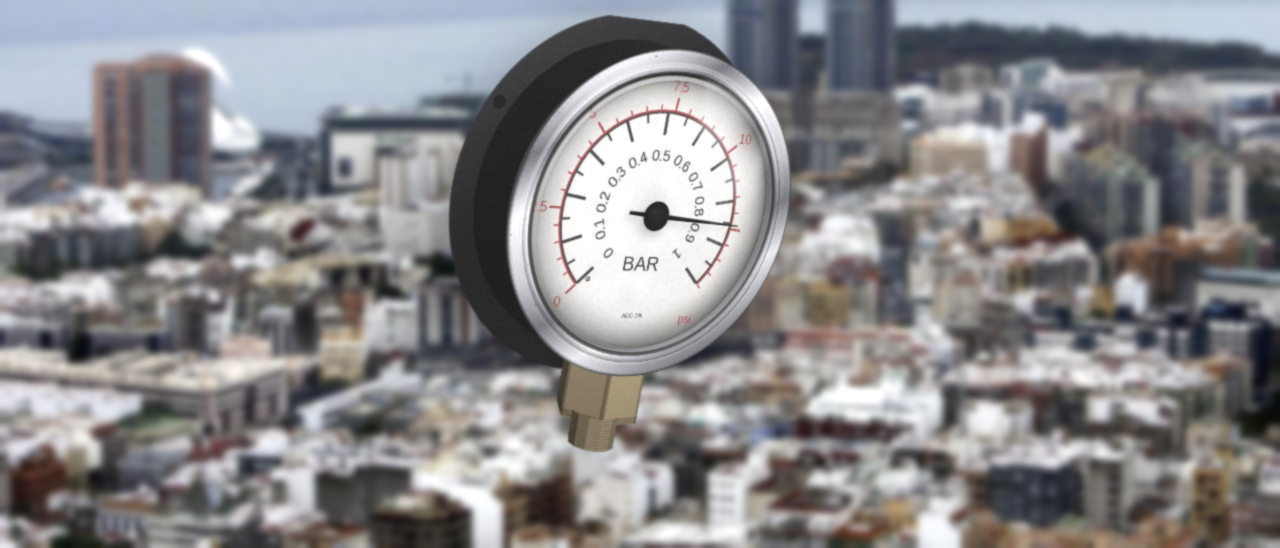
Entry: 0.85bar
